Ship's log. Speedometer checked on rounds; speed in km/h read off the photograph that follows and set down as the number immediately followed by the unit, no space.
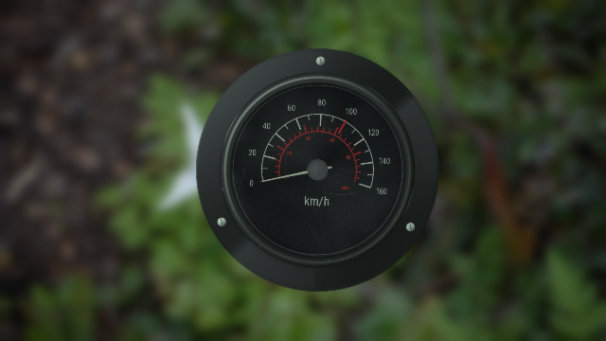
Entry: 0km/h
